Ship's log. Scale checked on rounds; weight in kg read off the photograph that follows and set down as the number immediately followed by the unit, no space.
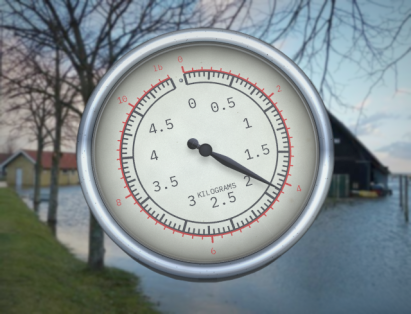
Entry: 1.9kg
